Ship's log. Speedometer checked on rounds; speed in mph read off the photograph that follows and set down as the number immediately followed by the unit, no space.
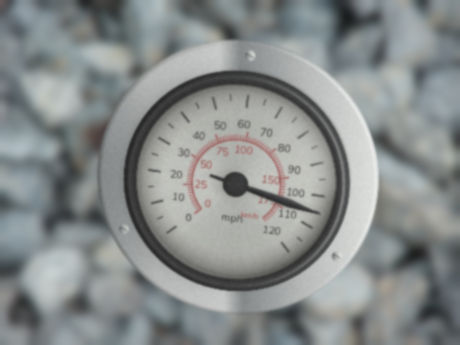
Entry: 105mph
